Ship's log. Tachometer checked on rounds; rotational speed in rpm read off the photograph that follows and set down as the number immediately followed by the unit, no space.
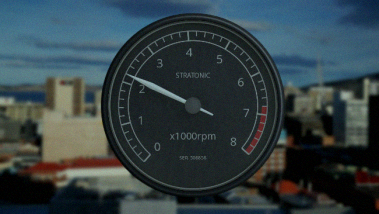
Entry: 2200rpm
